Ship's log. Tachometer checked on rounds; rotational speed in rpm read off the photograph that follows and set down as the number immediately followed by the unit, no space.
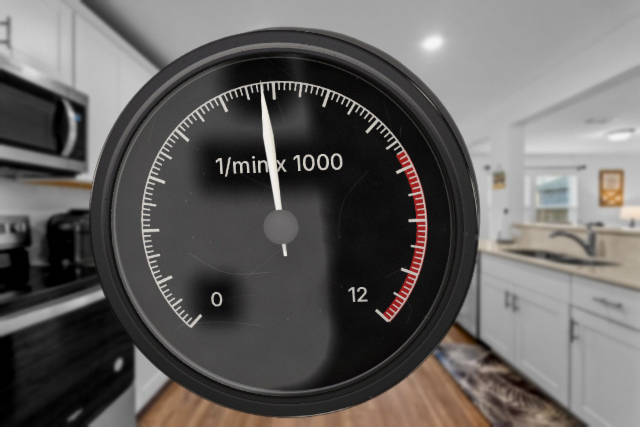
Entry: 5800rpm
